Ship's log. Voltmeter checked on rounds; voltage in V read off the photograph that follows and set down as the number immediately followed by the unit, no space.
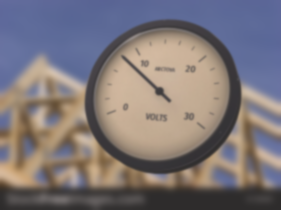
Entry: 8V
